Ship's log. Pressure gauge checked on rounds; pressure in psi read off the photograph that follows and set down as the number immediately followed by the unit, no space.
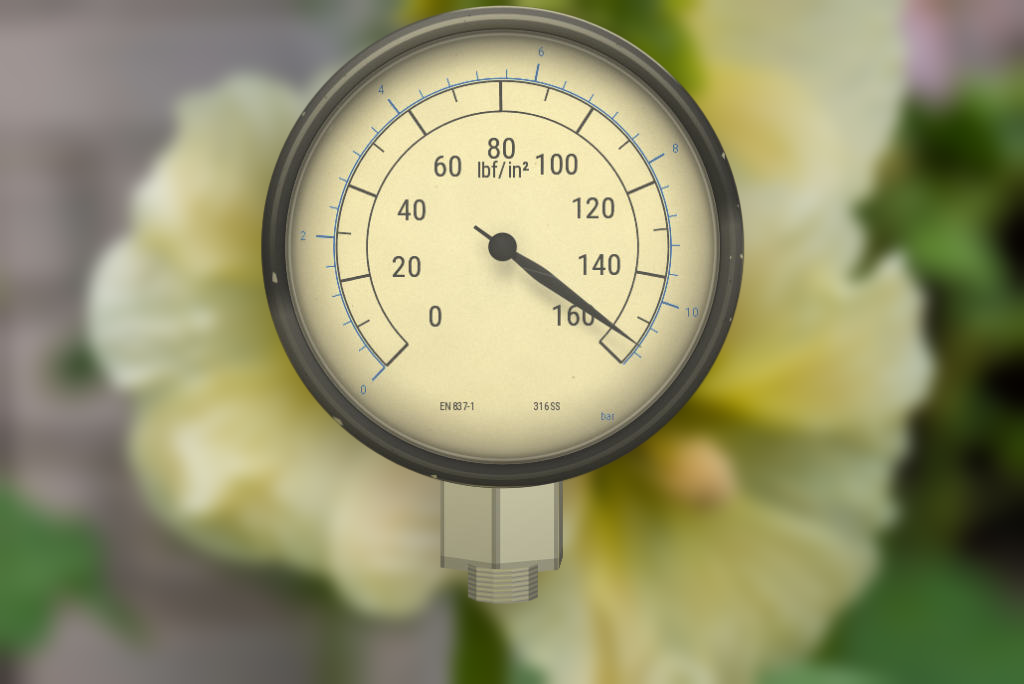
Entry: 155psi
